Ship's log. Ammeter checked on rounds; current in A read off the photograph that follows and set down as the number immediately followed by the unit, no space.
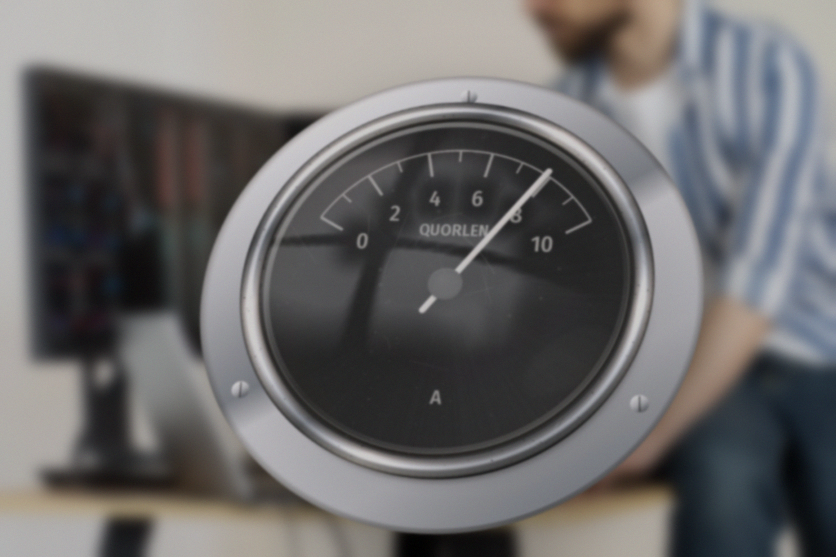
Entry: 8A
